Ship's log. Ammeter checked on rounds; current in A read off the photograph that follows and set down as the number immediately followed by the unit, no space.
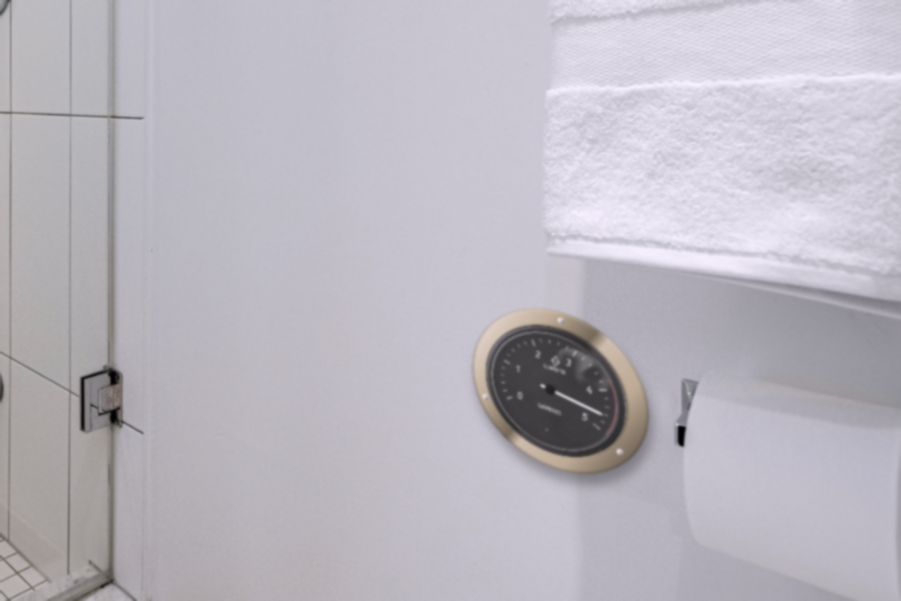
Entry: 4.6A
